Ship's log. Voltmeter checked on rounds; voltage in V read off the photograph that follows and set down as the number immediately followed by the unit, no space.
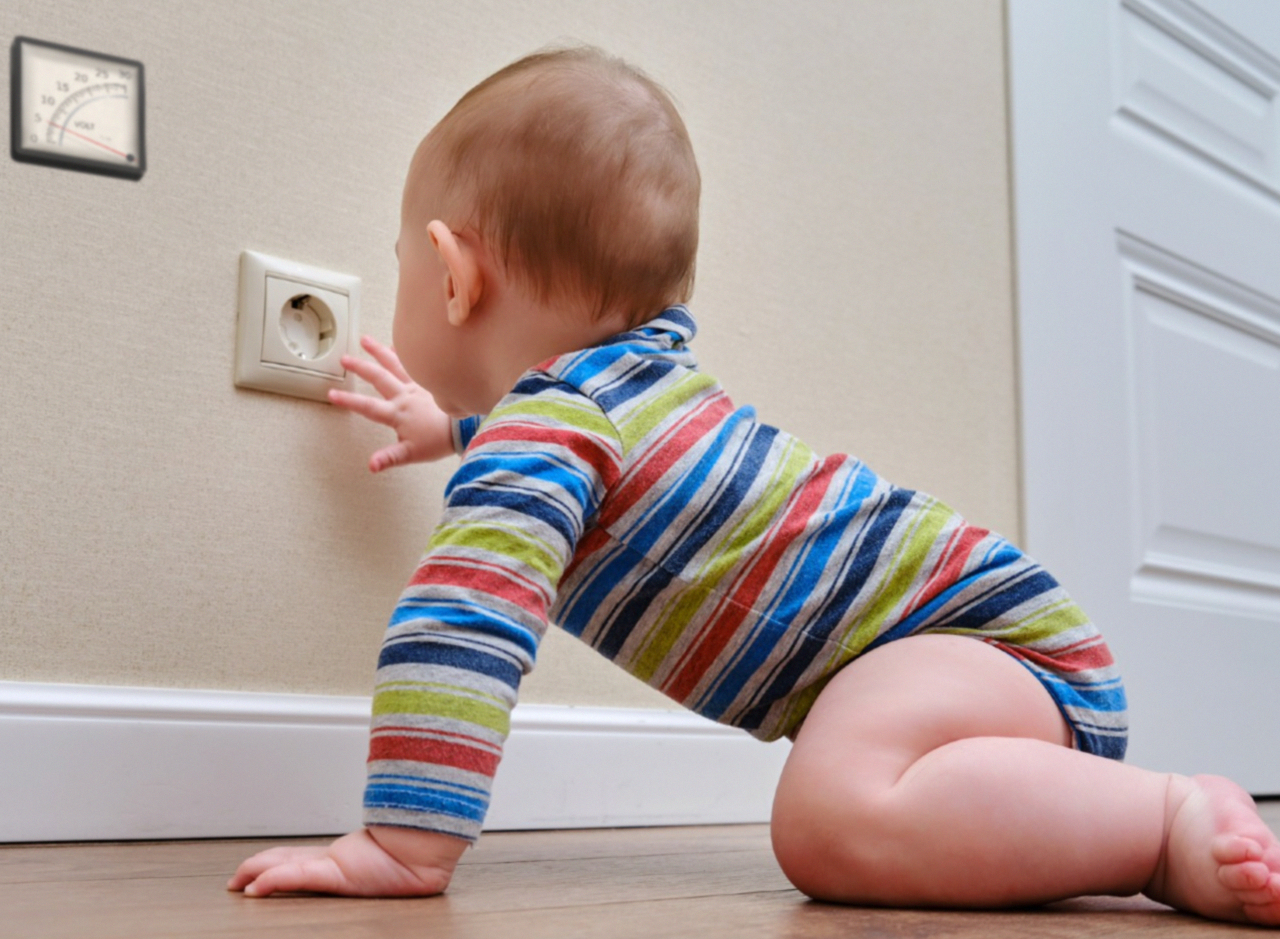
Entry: 5V
